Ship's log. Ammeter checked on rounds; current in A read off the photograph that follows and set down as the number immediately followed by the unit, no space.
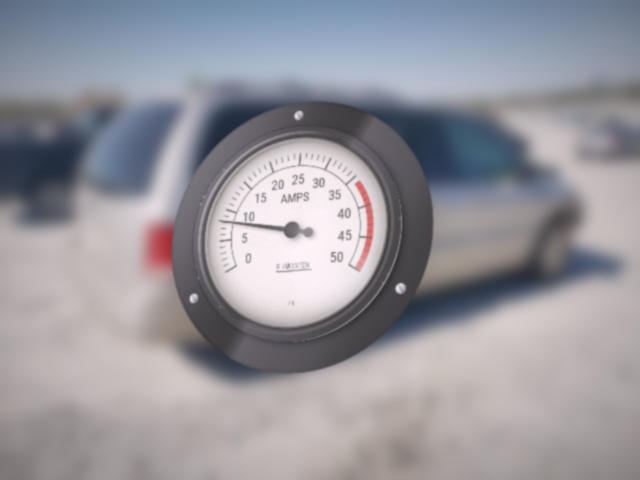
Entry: 8A
